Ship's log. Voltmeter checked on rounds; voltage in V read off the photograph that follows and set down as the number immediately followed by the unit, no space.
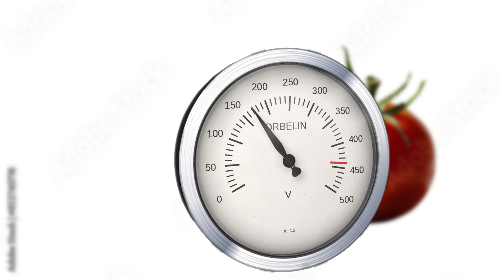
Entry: 170V
